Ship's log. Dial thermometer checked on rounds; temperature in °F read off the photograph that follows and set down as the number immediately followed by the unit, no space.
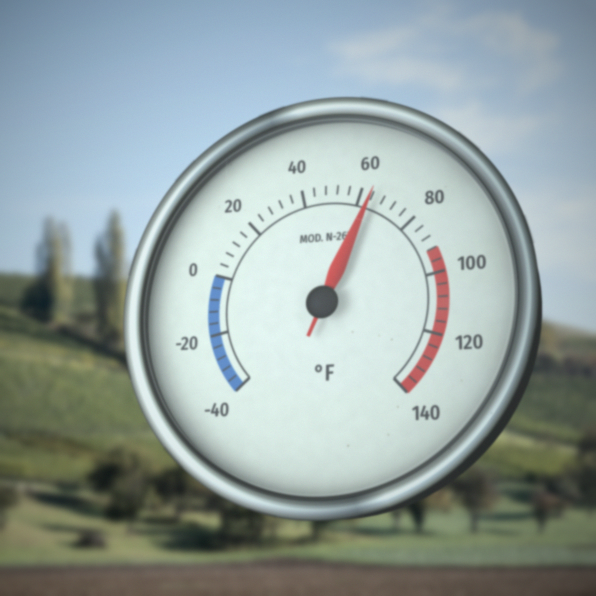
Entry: 64°F
